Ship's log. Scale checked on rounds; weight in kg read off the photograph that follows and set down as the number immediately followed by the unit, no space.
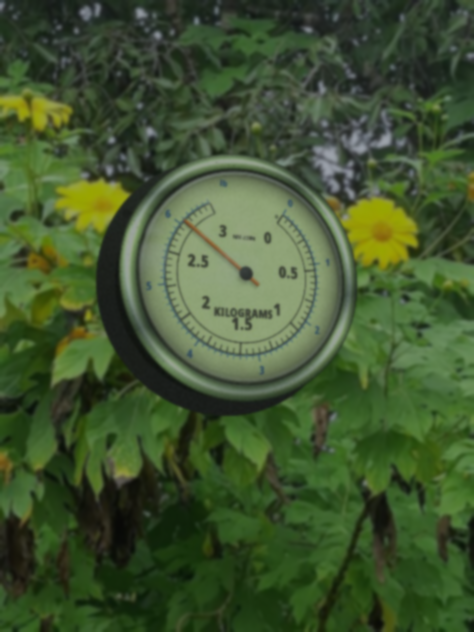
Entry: 2.75kg
